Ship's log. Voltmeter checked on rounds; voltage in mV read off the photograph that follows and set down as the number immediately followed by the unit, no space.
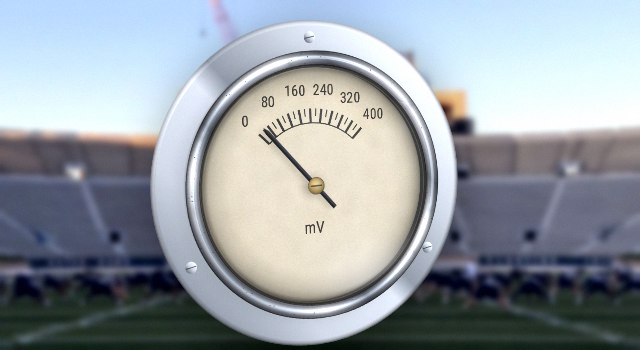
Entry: 20mV
